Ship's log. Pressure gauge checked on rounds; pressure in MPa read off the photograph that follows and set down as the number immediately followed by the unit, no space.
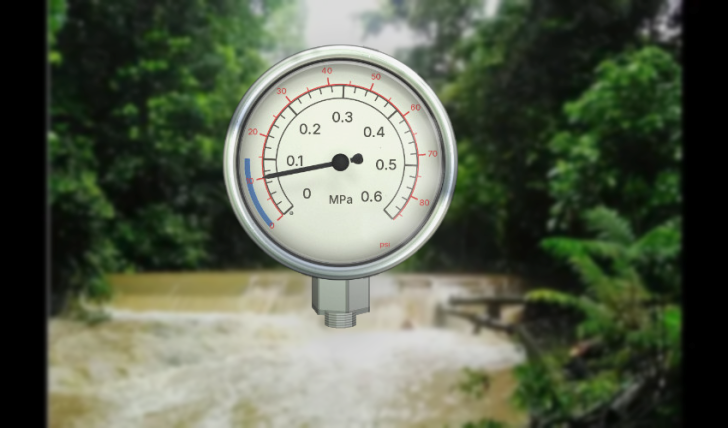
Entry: 0.07MPa
